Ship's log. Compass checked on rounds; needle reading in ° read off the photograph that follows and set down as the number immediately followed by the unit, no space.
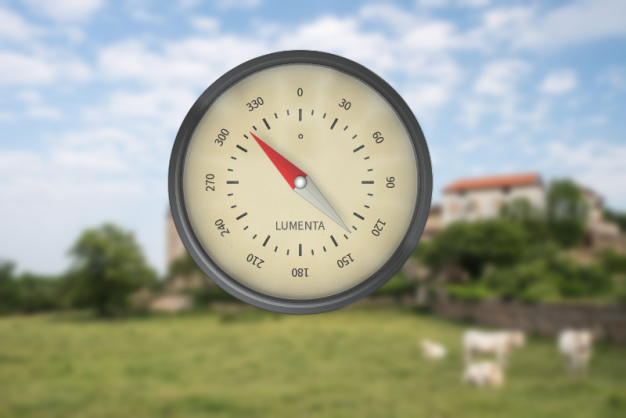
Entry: 315°
